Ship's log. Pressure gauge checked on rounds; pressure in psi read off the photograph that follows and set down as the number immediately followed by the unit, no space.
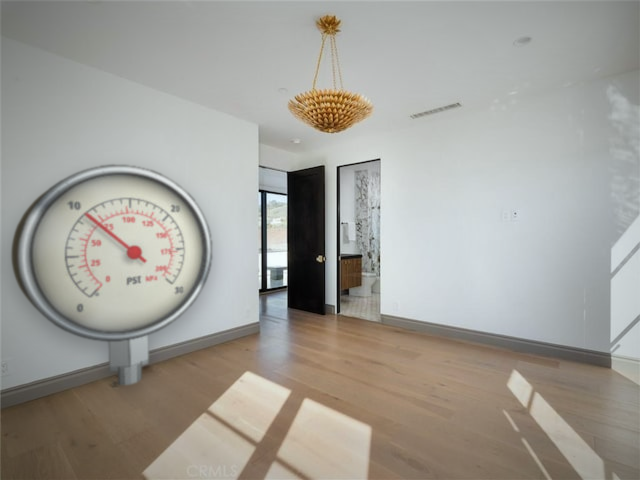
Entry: 10psi
